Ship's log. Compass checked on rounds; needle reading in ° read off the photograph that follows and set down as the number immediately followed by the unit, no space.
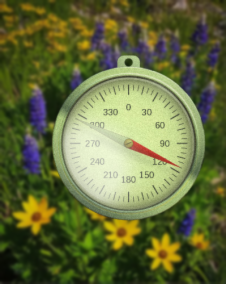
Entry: 115°
